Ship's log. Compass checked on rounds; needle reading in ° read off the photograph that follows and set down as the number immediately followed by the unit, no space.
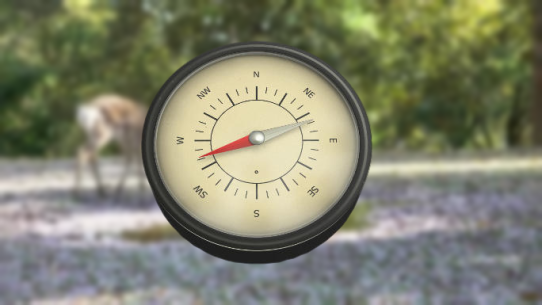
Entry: 250°
